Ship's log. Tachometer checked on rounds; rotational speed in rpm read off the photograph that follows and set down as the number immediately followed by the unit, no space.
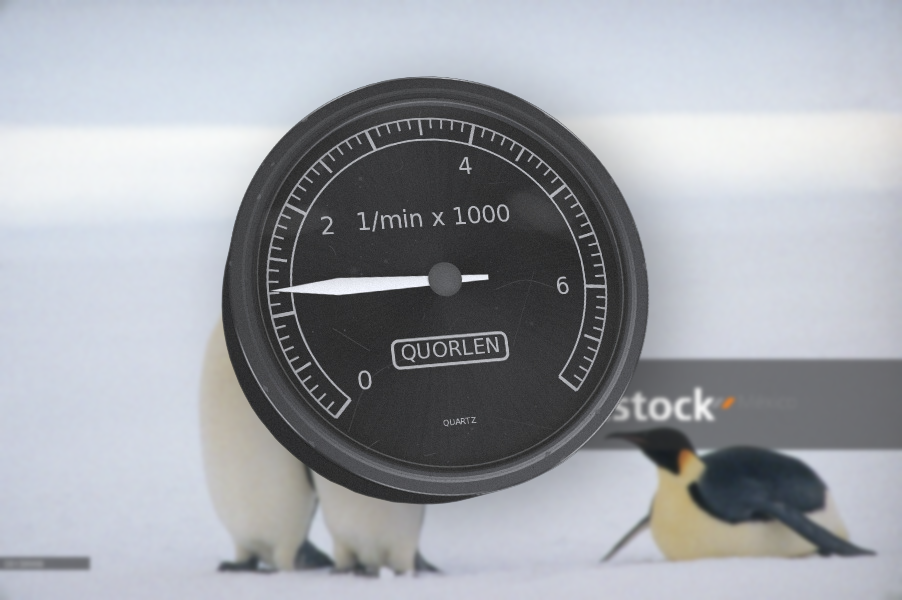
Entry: 1200rpm
